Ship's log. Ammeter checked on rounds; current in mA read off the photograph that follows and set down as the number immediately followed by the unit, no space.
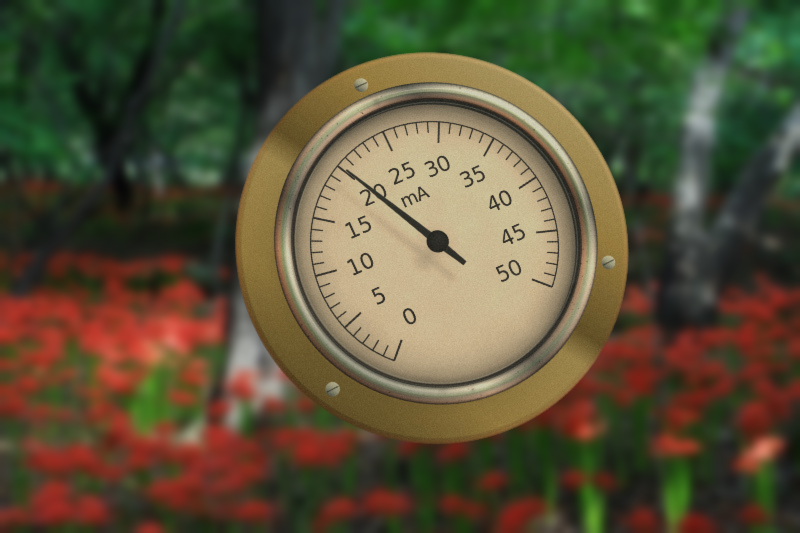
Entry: 20mA
